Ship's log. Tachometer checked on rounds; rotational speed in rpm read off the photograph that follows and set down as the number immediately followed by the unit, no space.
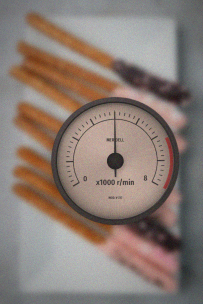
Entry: 4000rpm
